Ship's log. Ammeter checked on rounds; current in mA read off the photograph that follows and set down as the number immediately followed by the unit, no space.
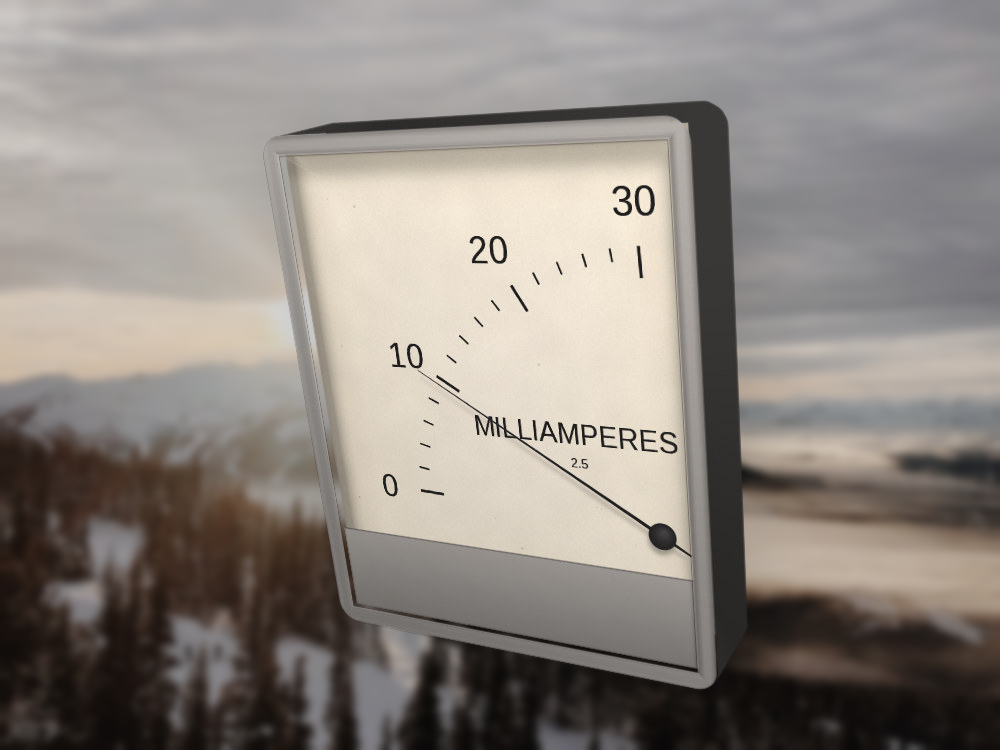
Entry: 10mA
